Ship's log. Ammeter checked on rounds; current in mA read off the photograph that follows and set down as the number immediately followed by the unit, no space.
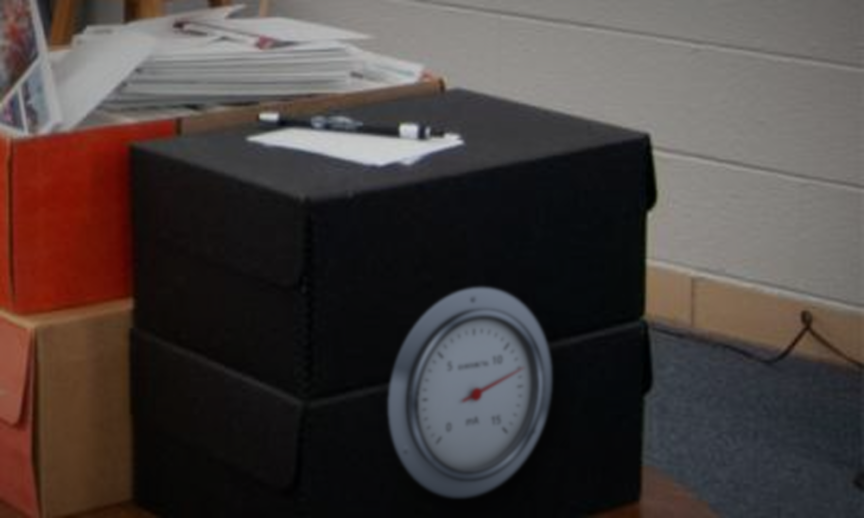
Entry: 11.5mA
